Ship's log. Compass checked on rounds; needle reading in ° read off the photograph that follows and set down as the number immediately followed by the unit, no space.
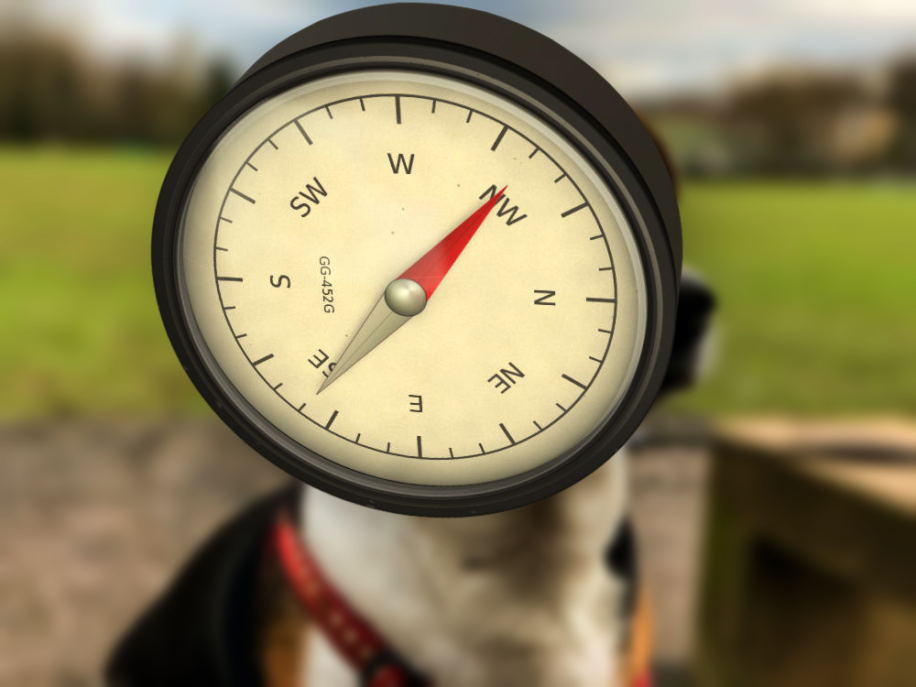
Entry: 310°
